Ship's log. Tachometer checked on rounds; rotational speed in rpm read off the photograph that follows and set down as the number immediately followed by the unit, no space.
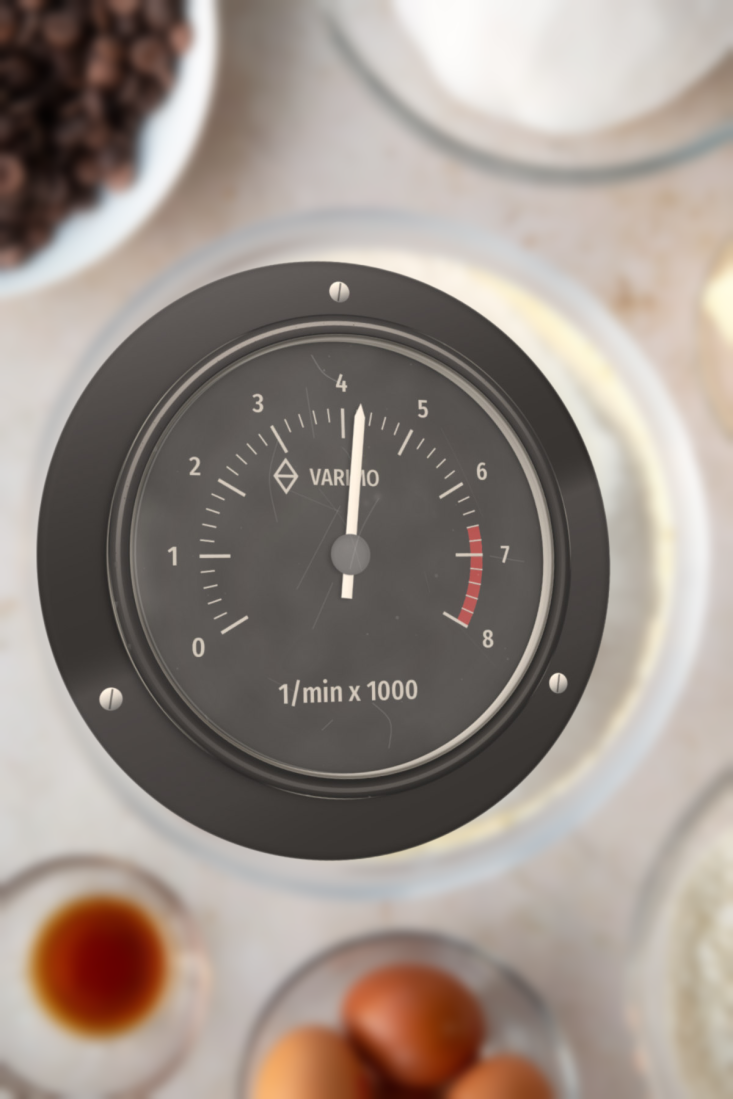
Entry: 4200rpm
